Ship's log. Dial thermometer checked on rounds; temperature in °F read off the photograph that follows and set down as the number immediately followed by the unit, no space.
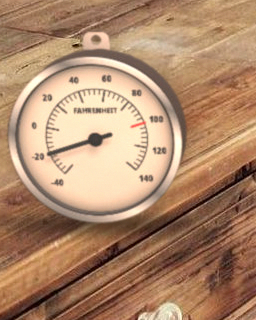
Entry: -20°F
